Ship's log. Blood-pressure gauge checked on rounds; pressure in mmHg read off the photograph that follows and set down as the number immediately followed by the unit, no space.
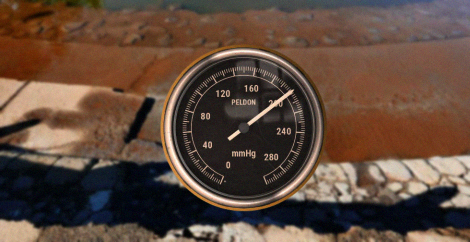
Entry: 200mmHg
